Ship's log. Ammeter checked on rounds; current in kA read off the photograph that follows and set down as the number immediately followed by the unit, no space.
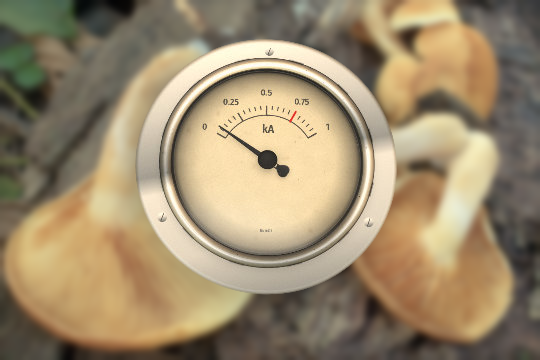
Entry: 0.05kA
